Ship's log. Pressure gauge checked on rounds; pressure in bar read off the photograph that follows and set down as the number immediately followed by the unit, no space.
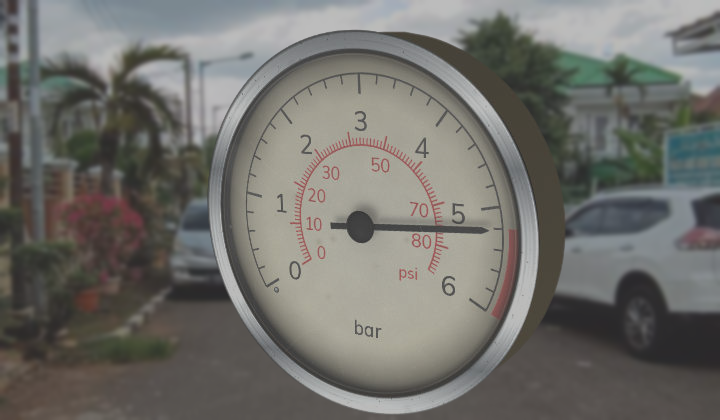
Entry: 5.2bar
